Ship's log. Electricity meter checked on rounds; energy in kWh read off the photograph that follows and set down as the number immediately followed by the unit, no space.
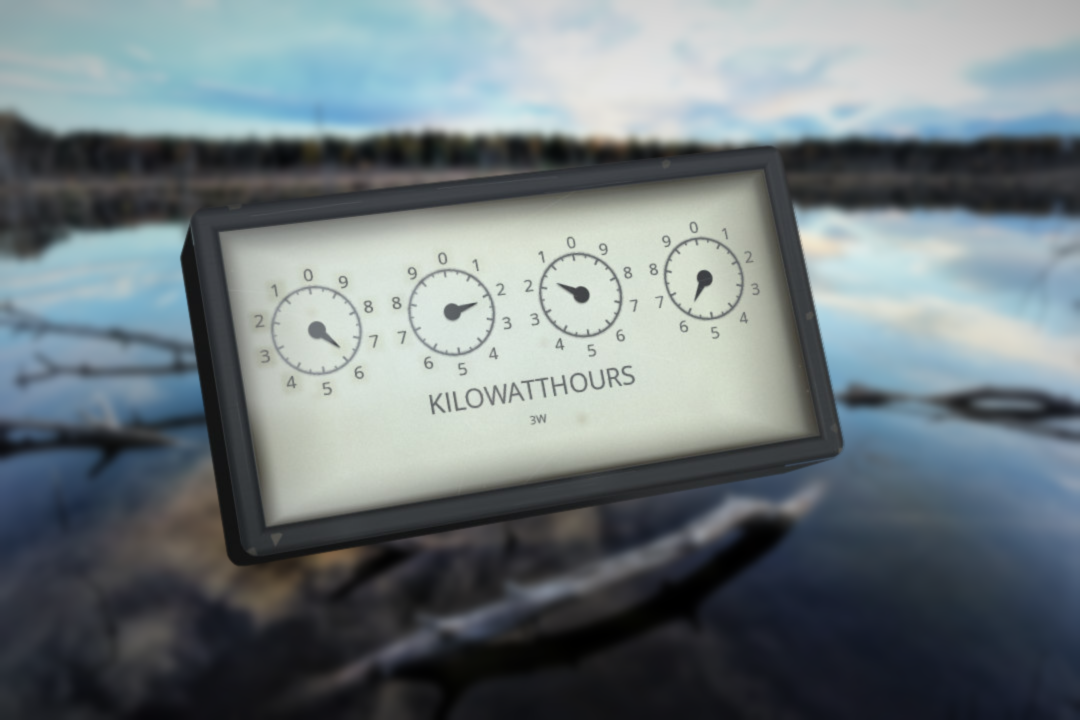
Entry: 6216kWh
